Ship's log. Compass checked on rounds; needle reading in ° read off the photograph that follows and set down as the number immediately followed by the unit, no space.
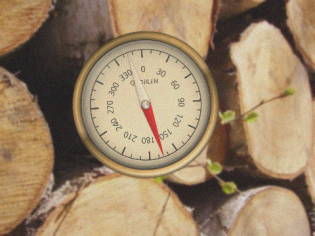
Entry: 165°
